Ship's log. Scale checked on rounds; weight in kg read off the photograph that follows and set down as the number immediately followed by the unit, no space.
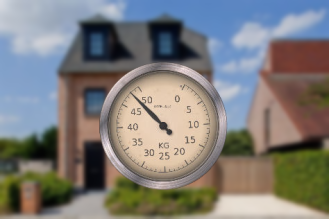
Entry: 48kg
